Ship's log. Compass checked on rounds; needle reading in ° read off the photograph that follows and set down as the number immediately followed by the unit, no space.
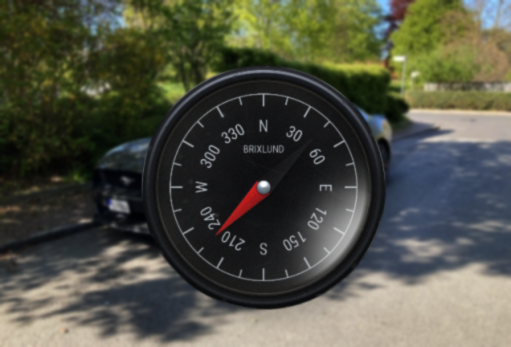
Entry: 225°
